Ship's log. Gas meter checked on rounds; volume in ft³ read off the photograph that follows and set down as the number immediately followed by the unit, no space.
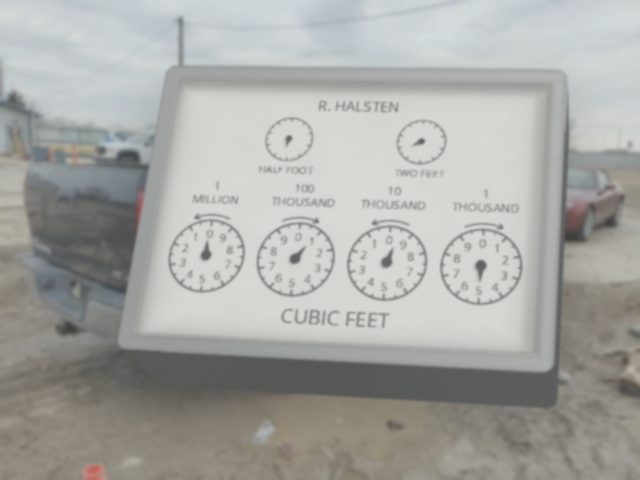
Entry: 9500ft³
